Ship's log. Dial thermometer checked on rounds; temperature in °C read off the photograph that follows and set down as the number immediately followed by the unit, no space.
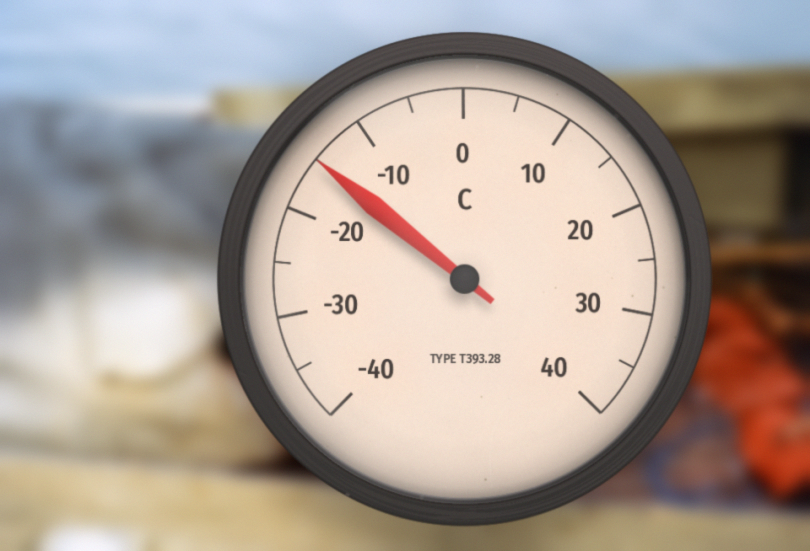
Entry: -15°C
